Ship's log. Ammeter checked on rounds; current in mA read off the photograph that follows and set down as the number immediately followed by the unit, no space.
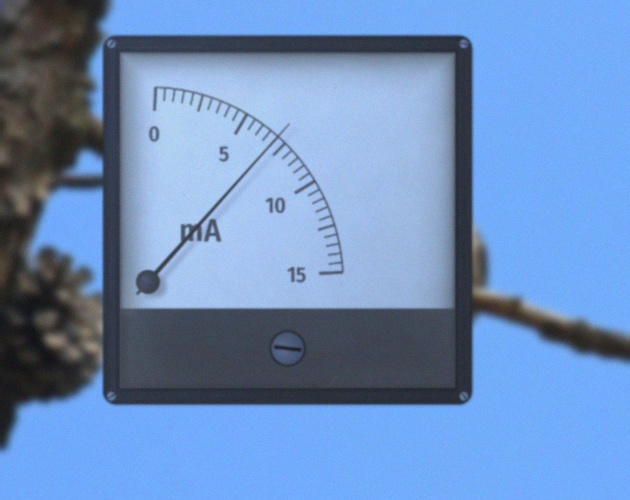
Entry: 7mA
